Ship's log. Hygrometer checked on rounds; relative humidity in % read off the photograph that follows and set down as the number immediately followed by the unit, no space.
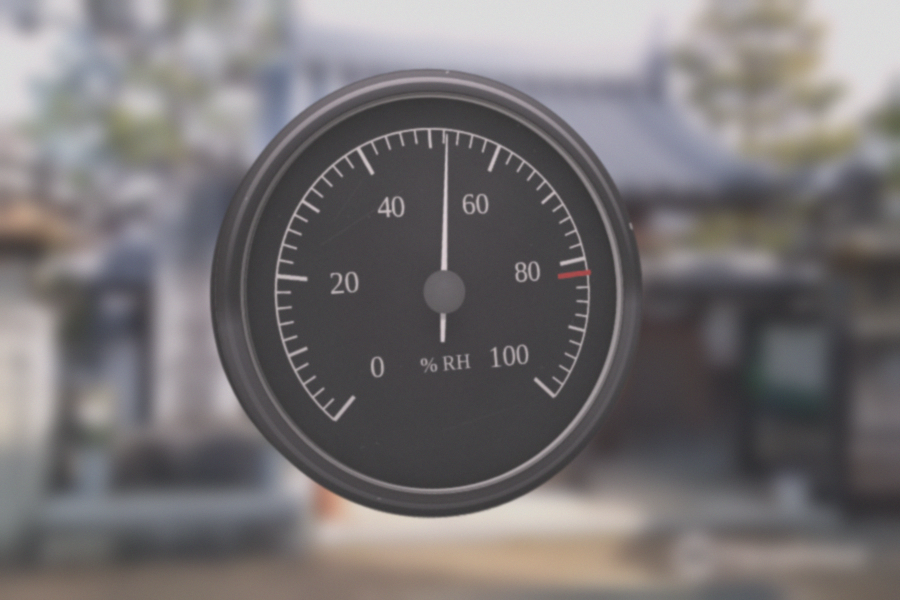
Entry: 52%
